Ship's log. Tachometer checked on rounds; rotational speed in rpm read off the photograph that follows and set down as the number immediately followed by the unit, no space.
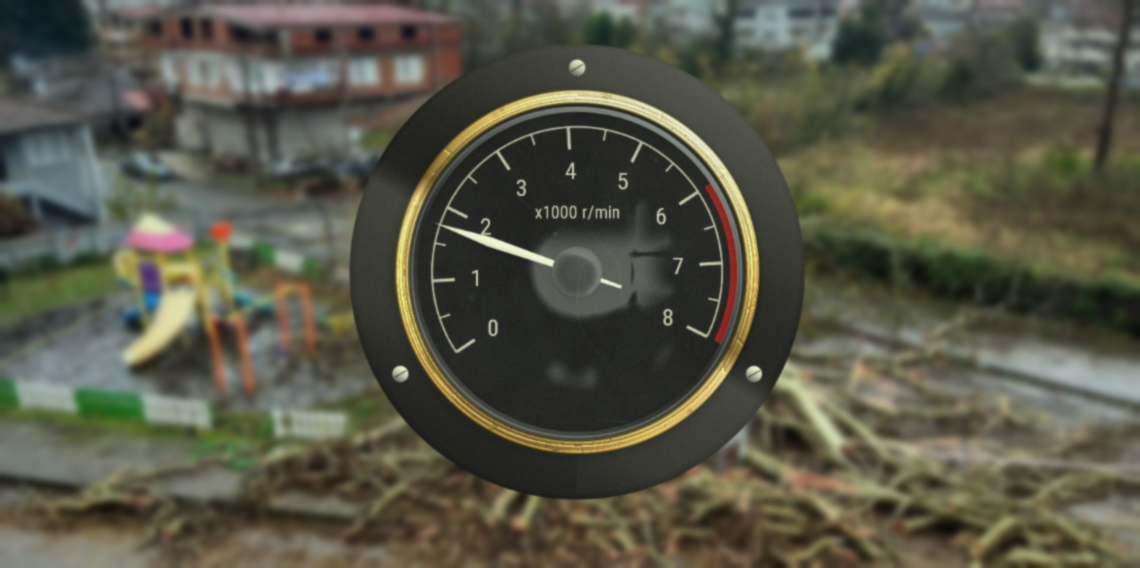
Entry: 1750rpm
